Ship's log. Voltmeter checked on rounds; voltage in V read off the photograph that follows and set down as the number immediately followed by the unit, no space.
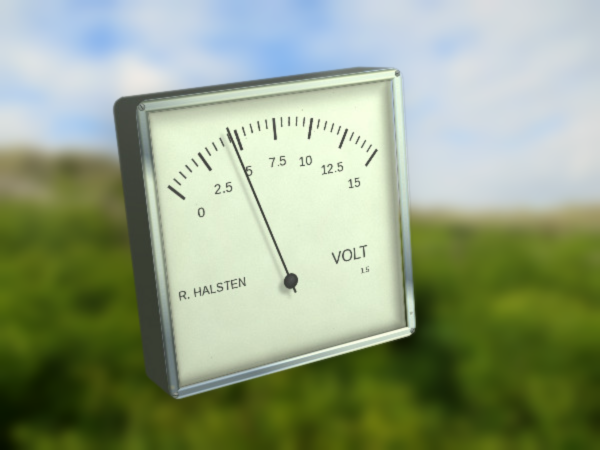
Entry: 4.5V
